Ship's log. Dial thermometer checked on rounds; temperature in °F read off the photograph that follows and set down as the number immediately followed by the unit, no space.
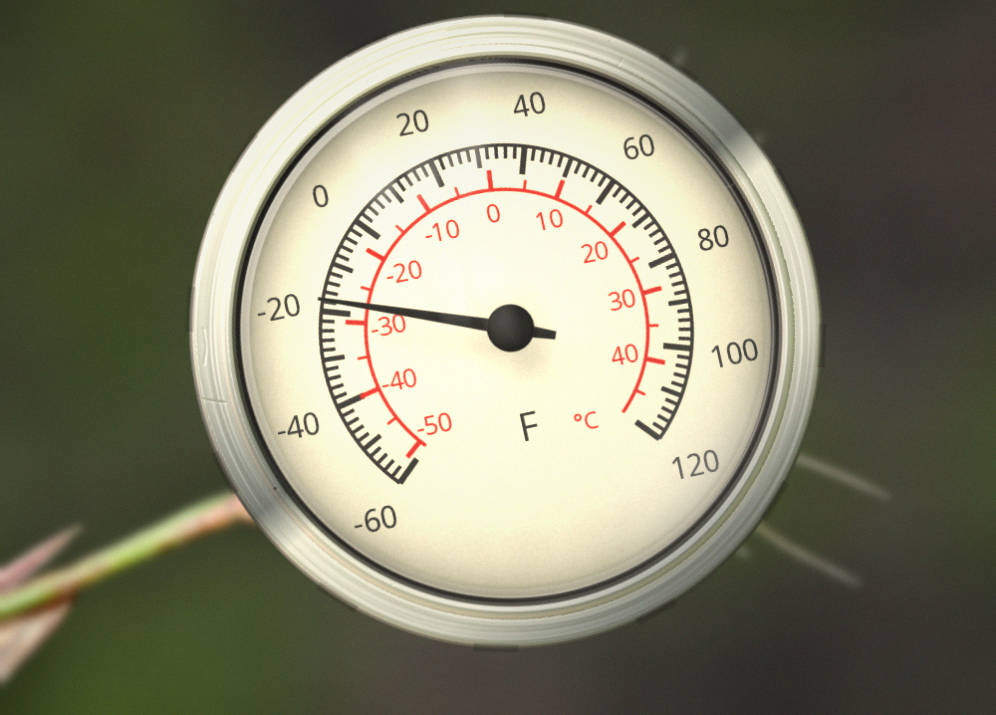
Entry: -18°F
